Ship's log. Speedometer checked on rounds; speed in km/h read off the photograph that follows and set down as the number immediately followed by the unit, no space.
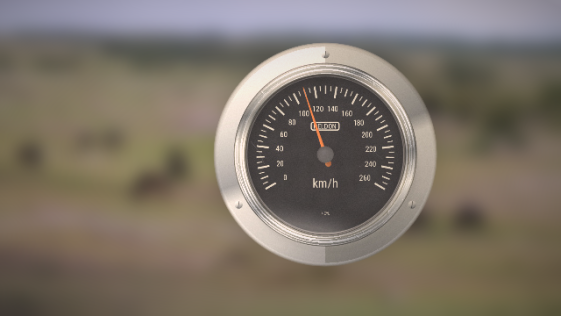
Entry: 110km/h
